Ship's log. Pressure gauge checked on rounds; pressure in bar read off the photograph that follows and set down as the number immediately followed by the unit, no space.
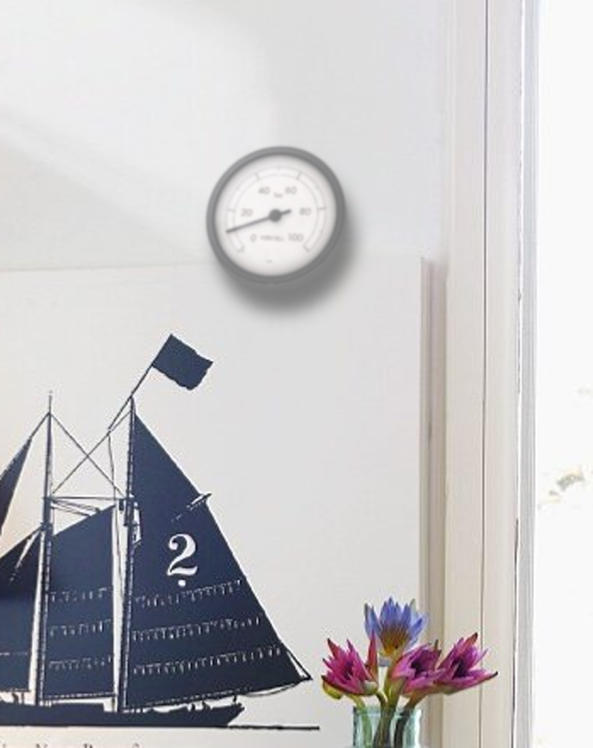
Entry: 10bar
